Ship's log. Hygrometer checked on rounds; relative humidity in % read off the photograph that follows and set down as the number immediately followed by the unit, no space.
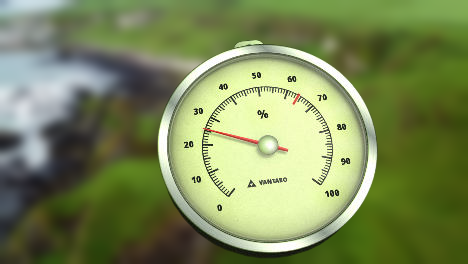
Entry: 25%
